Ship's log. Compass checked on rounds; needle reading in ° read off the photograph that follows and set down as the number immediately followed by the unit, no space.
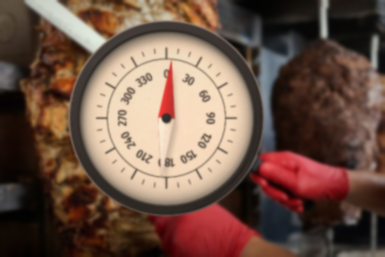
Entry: 5°
